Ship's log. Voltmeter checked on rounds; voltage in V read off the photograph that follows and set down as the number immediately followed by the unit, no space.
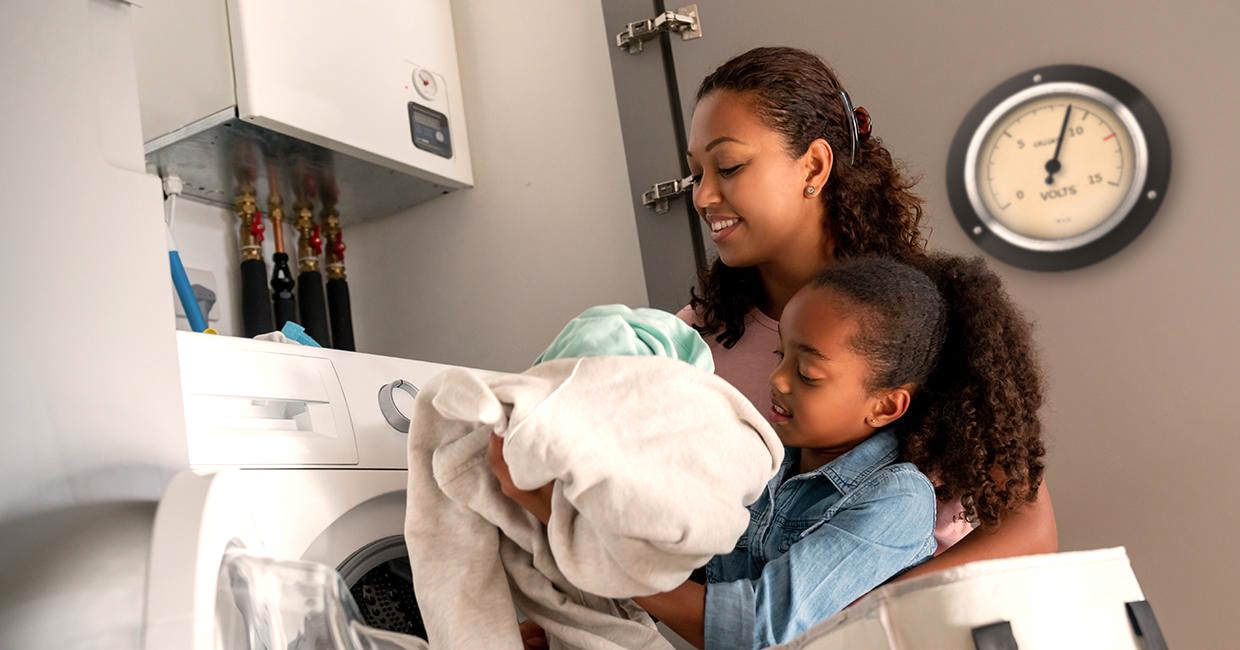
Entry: 9V
